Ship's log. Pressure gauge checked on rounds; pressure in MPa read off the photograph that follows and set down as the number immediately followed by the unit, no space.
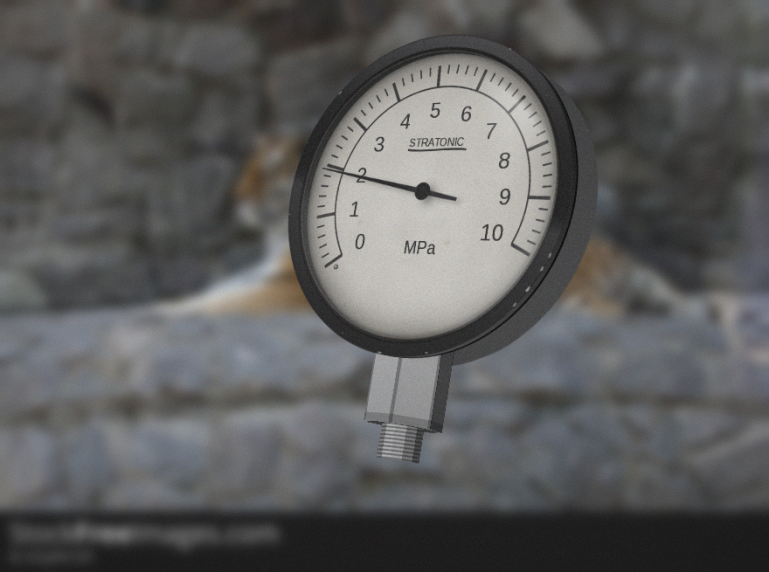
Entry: 1.9MPa
